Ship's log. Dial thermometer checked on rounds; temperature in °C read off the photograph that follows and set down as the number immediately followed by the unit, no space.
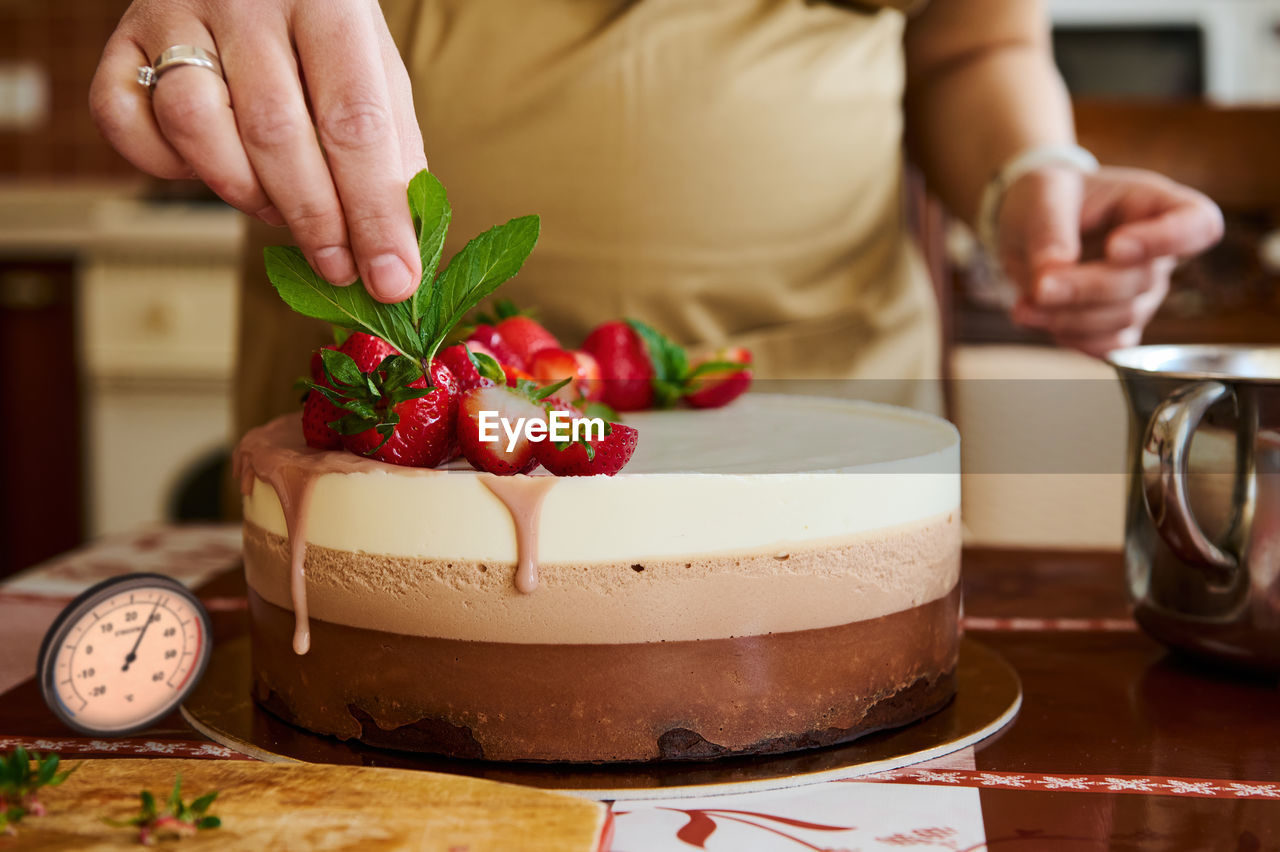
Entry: 27.5°C
